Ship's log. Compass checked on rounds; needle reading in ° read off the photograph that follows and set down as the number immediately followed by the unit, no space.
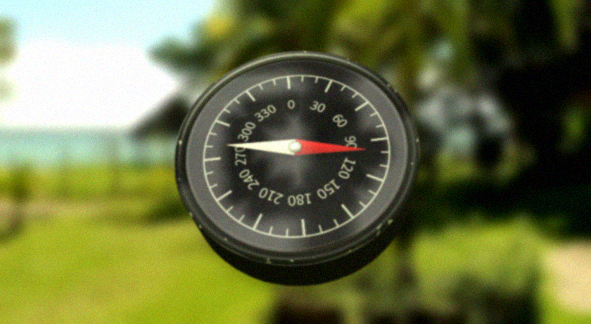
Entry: 100°
